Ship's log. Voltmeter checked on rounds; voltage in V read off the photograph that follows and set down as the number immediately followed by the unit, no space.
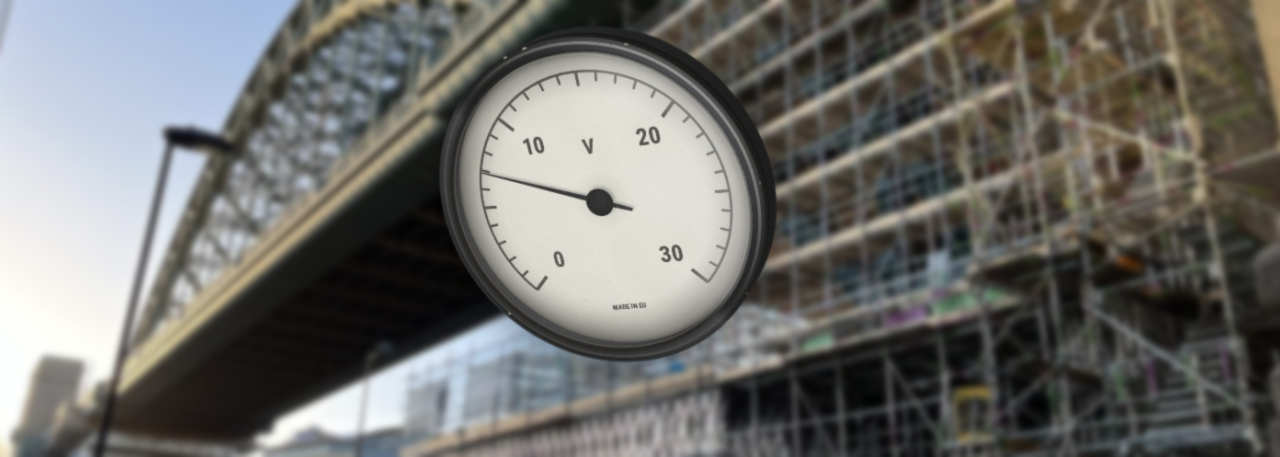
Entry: 7V
